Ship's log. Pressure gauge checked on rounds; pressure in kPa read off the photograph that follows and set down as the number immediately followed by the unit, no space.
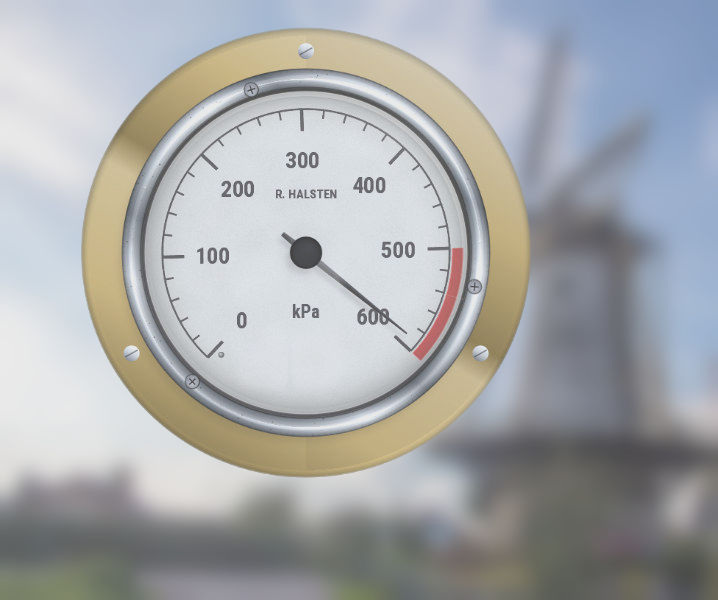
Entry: 590kPa
